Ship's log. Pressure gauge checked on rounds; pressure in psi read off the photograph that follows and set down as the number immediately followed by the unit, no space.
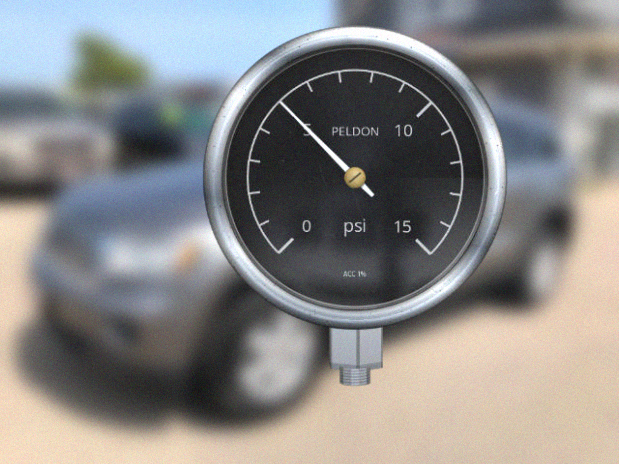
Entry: 5psi
